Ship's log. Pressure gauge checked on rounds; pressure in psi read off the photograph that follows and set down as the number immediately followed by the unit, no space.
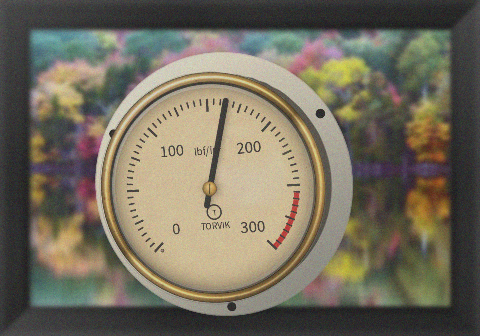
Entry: 165psi
